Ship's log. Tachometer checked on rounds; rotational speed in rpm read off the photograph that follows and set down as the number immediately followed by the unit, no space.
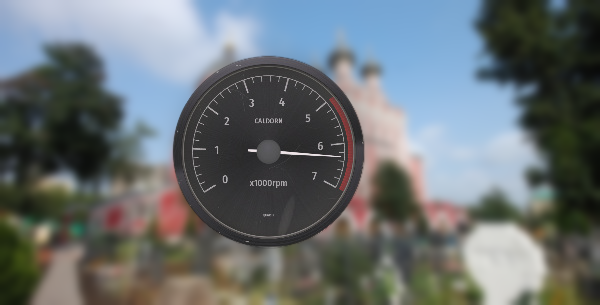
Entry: 6300rpm
